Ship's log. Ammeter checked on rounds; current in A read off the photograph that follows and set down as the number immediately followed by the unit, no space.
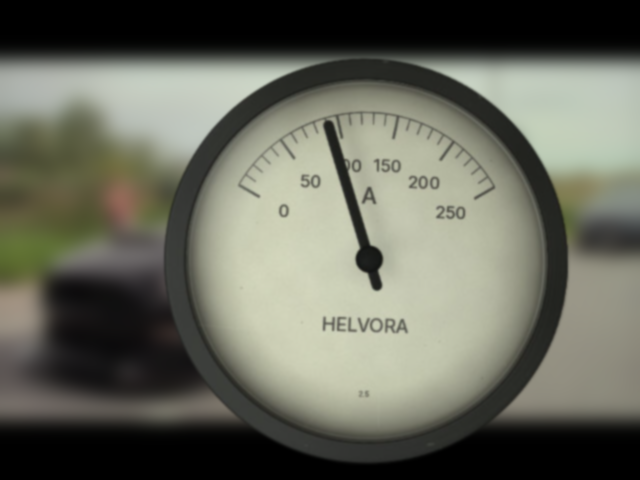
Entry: 90A
